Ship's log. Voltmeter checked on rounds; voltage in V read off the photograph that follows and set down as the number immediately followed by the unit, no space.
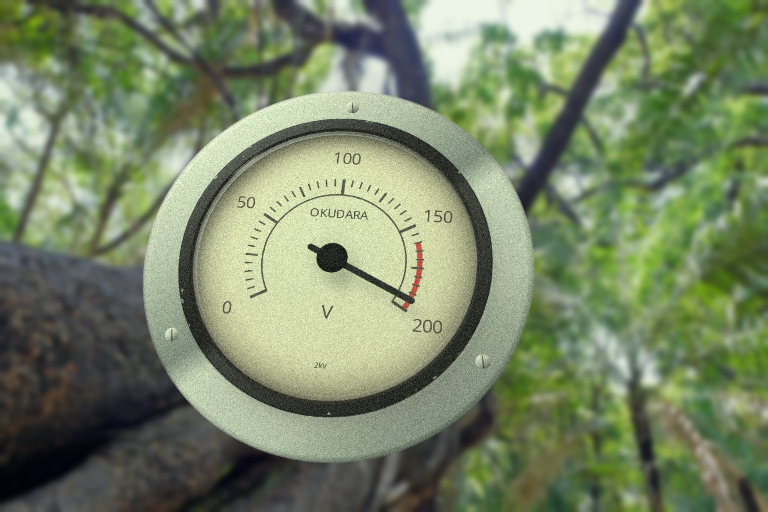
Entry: 195V
